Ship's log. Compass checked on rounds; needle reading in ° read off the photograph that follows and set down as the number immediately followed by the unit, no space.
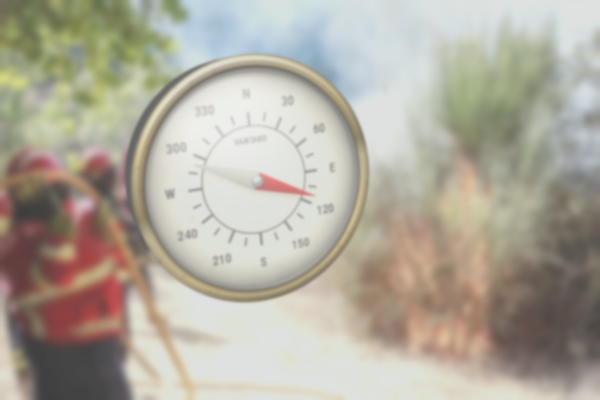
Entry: 112.5°
